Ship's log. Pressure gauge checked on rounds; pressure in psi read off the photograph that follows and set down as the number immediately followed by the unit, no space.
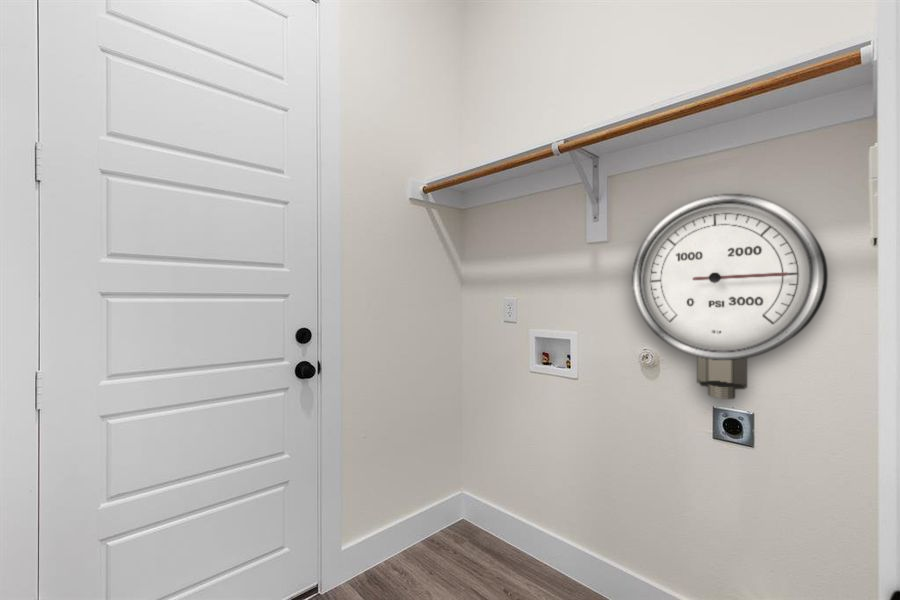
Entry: 2500psi
